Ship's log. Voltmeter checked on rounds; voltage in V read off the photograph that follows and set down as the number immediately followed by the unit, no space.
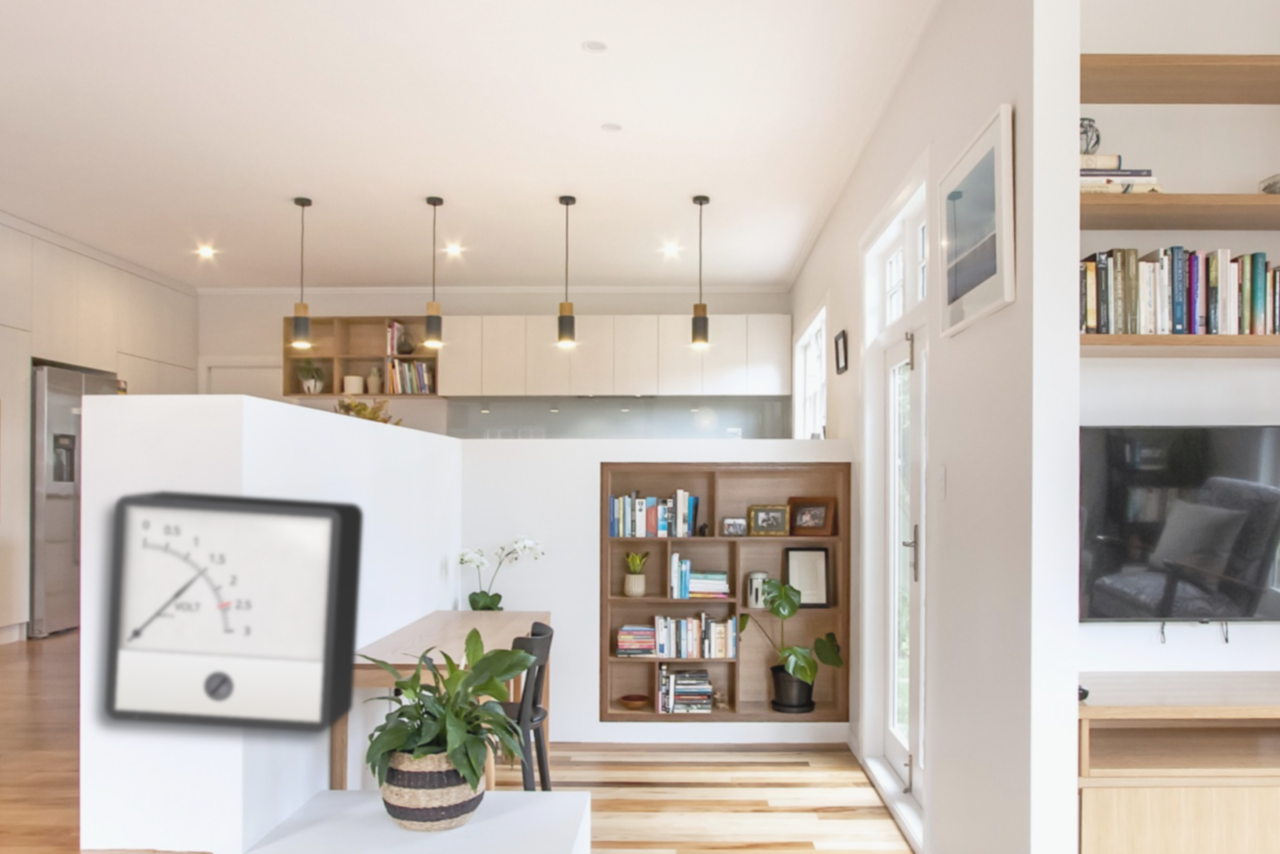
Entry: 1.5V
